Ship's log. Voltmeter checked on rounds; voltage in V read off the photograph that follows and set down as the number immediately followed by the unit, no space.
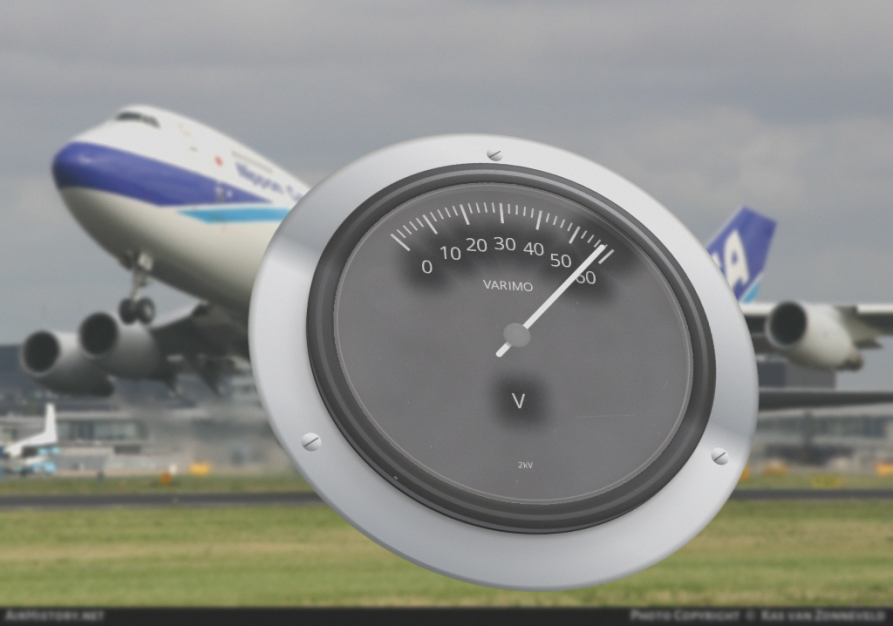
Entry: 58V
